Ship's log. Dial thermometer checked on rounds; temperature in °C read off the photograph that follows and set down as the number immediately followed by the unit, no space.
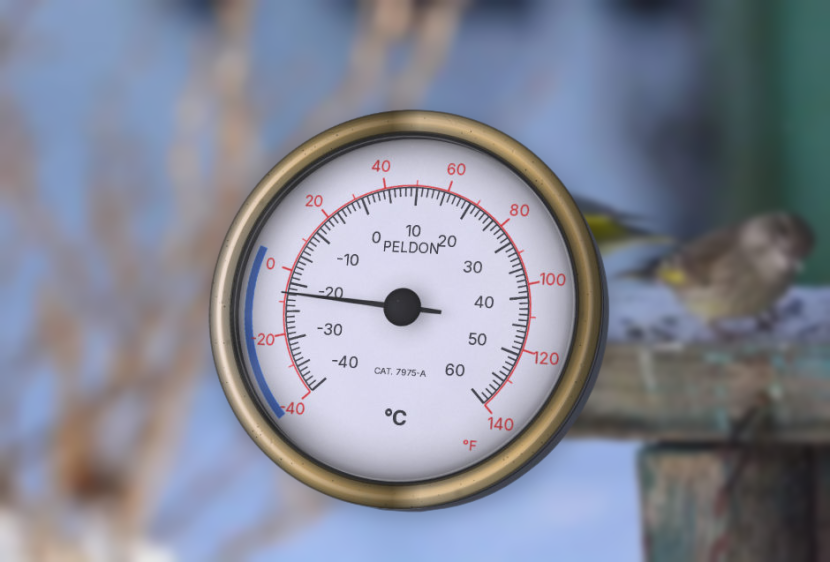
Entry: -22°C
